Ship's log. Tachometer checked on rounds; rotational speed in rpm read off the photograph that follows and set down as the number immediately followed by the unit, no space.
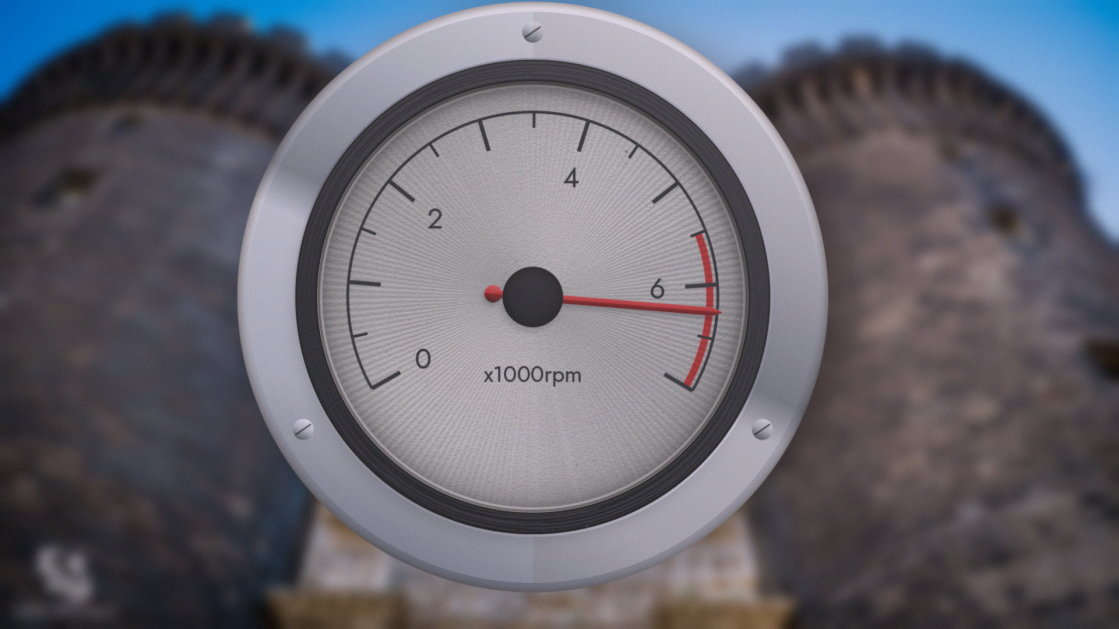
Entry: 6250rpm
